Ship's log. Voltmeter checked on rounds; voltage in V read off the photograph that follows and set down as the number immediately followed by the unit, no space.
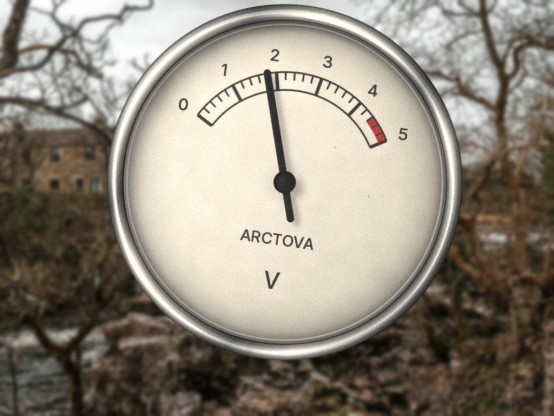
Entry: 1.8V
